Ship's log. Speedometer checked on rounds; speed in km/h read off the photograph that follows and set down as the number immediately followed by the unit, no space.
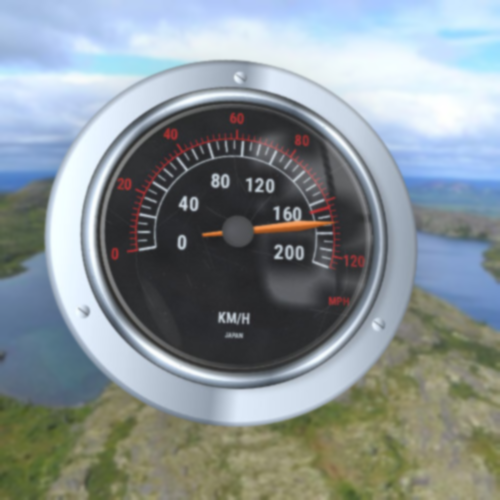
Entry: 175km/h
